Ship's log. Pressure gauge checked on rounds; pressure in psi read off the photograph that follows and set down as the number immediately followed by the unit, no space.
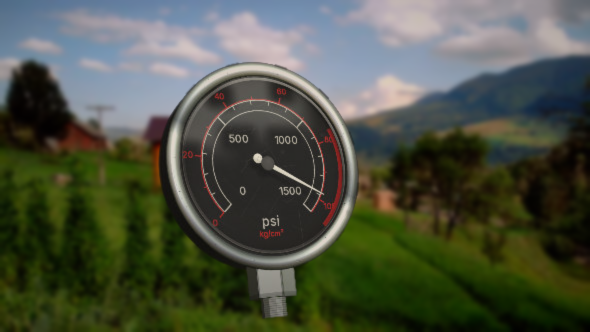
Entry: 1400psi
